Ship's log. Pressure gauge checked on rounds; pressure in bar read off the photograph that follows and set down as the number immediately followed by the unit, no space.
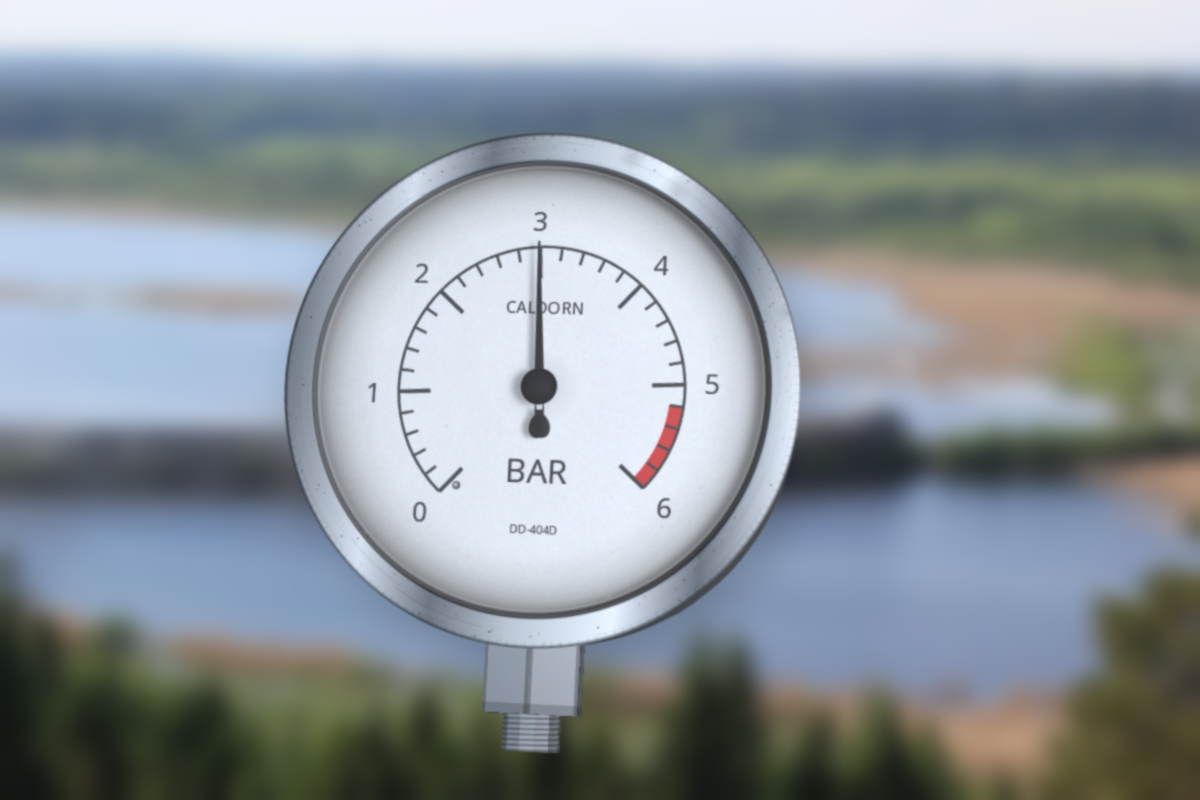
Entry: 3bar
